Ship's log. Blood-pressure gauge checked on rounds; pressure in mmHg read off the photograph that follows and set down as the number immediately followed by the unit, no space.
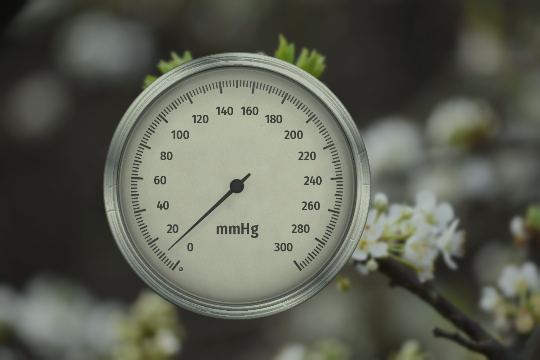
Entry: 10mmHg
